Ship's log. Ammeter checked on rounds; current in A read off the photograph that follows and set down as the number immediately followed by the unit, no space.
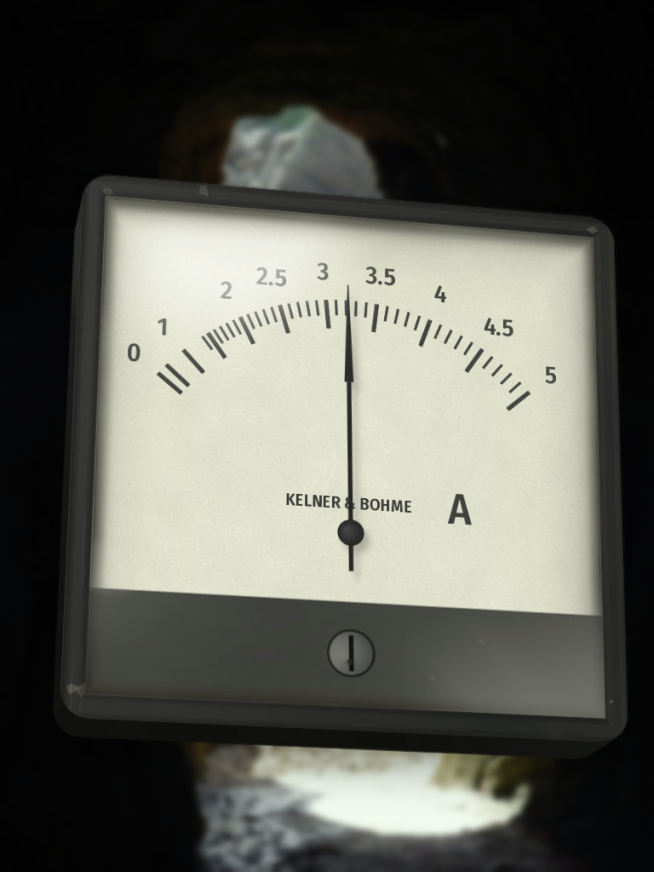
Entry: 3.2A
